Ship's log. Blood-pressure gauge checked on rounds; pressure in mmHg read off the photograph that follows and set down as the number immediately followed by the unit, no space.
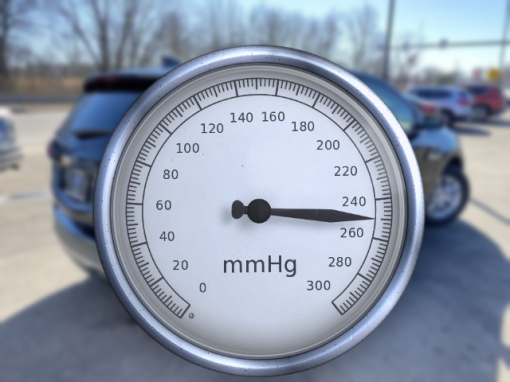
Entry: 250mmHg
